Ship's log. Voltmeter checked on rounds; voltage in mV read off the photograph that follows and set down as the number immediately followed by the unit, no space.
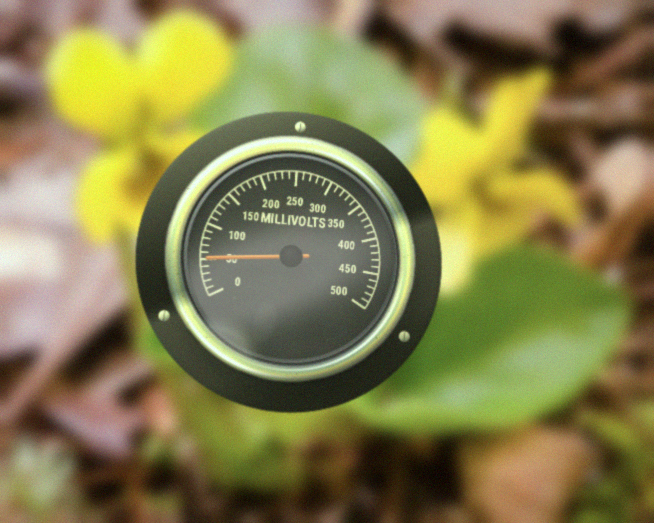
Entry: 50mV
